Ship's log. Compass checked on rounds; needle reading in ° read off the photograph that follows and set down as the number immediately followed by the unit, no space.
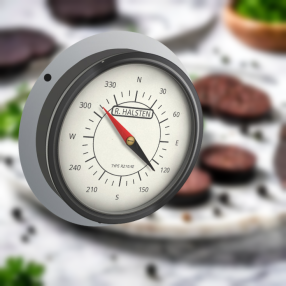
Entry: 310°
